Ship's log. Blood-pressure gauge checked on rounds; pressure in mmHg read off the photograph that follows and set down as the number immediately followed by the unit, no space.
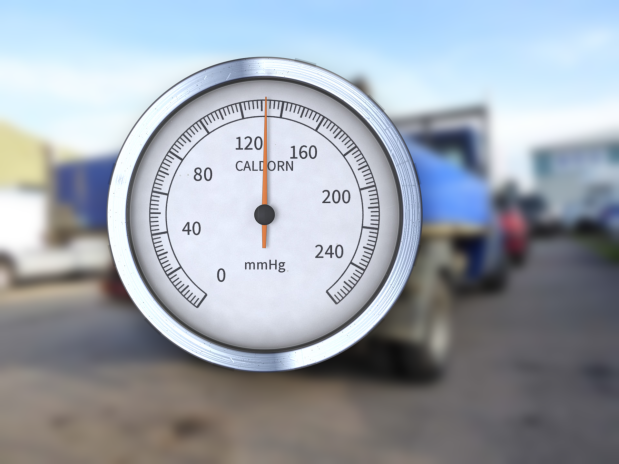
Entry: 132mmHg
